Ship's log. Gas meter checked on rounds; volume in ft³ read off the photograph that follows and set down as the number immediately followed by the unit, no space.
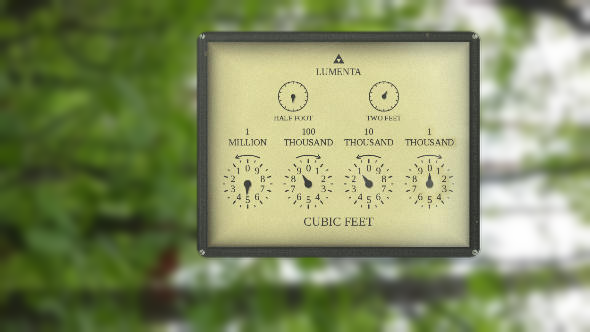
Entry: 491000ft³
